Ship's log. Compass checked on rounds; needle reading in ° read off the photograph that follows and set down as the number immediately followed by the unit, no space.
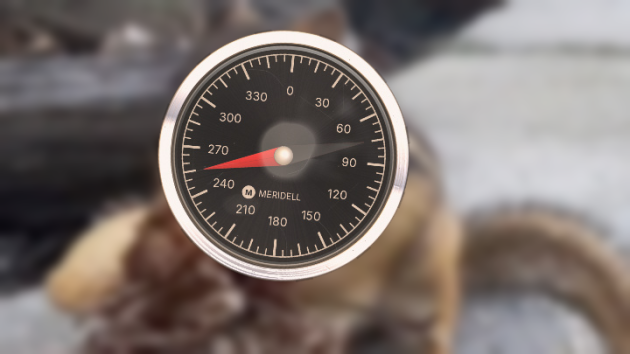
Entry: 255°
